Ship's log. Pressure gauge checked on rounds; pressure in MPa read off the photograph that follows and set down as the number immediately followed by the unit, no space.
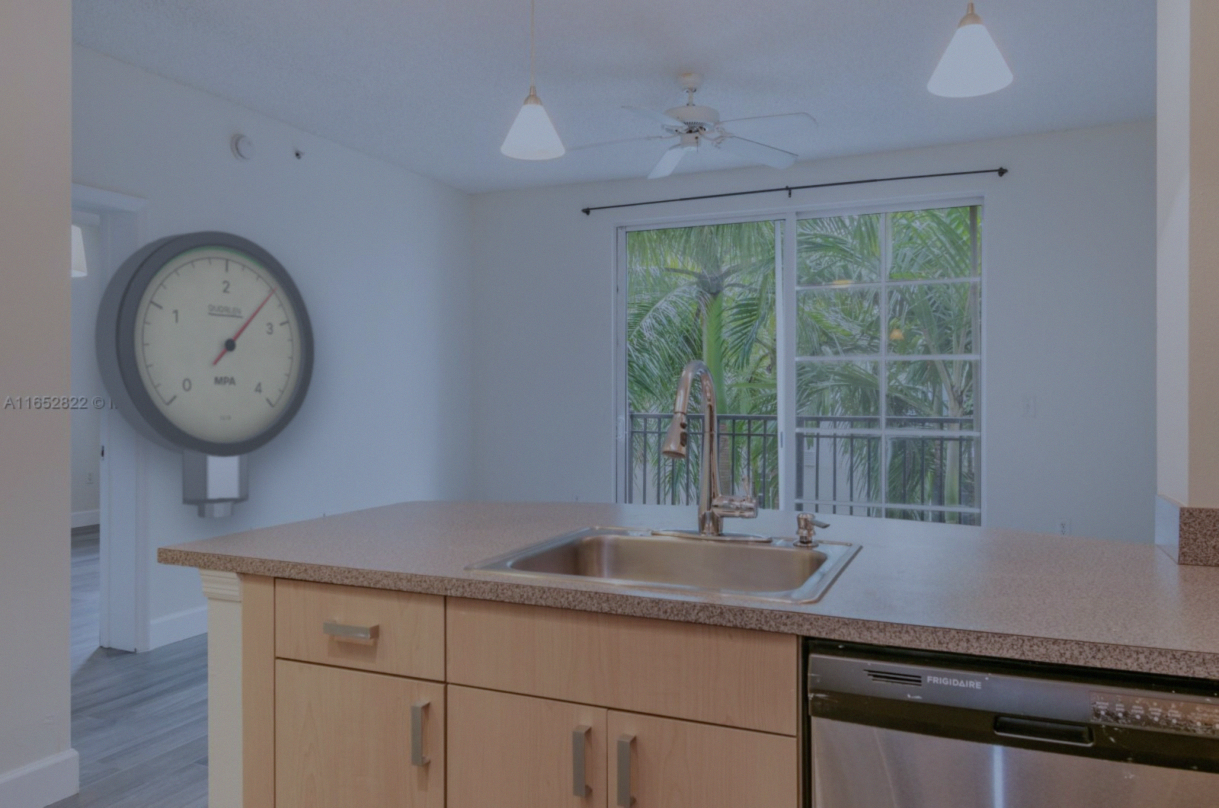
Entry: 2.6MPa
